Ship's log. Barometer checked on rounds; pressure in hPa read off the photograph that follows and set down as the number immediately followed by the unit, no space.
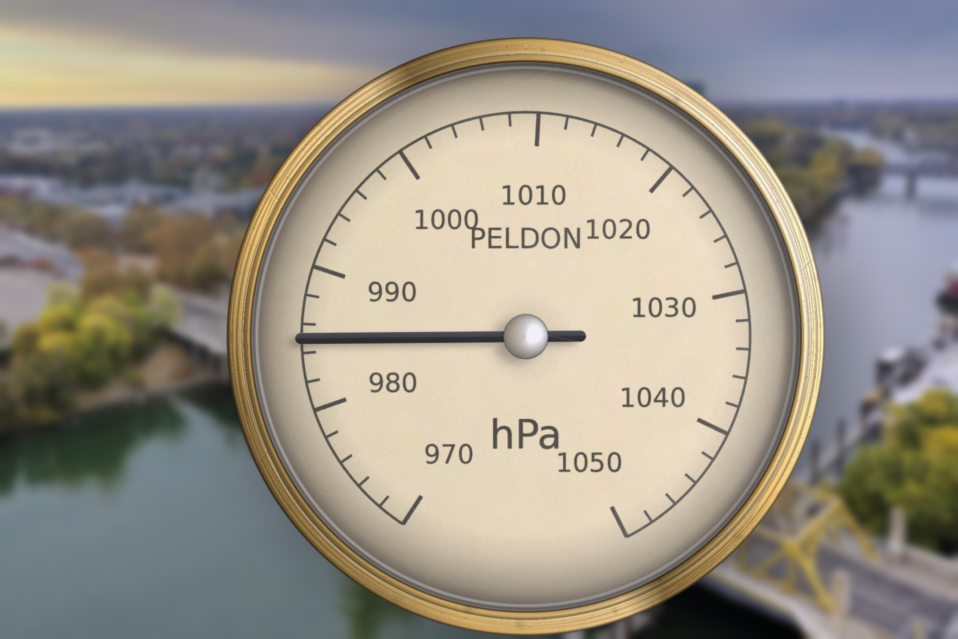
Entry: 985hPa
